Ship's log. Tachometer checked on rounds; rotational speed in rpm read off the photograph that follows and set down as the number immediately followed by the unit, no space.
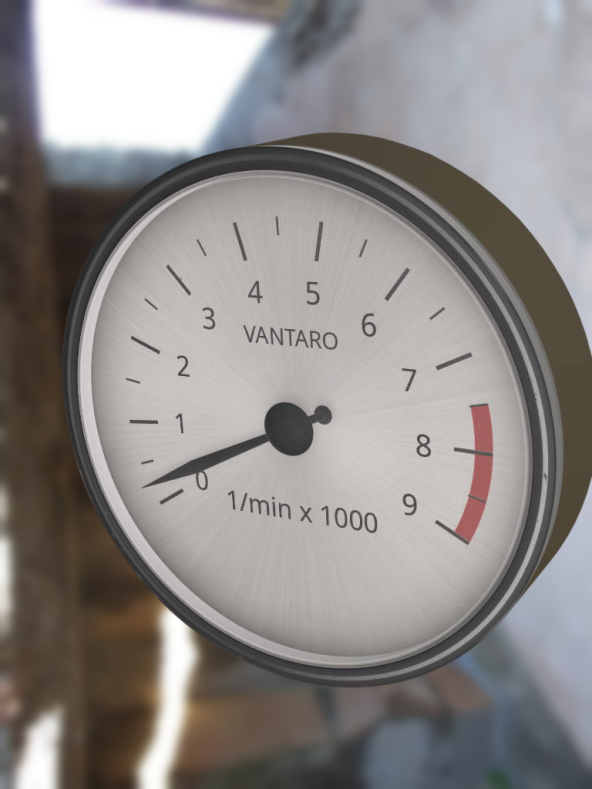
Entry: 250rpm
